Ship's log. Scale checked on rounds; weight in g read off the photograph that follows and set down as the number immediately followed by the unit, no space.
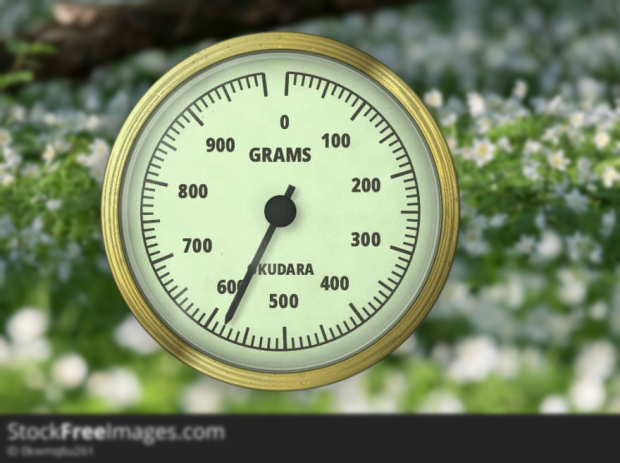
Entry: 580g
